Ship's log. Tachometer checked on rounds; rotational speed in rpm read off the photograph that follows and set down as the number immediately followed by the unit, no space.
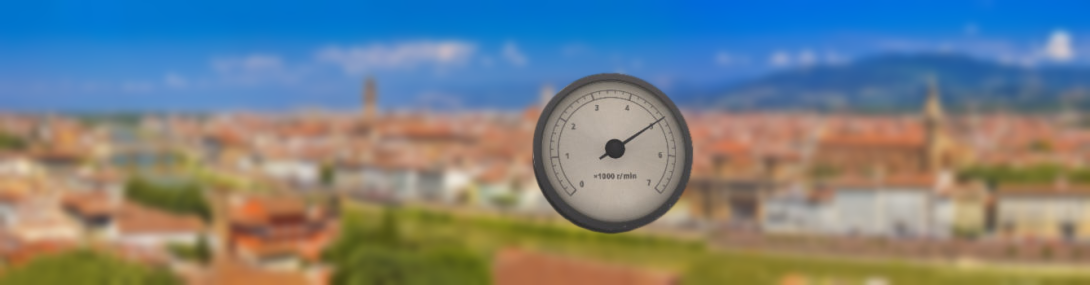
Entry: 5000rpm
